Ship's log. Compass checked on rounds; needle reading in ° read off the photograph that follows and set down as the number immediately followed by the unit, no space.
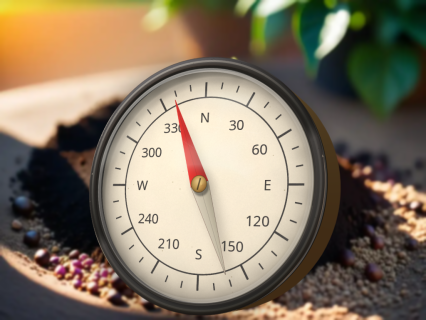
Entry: 340°
